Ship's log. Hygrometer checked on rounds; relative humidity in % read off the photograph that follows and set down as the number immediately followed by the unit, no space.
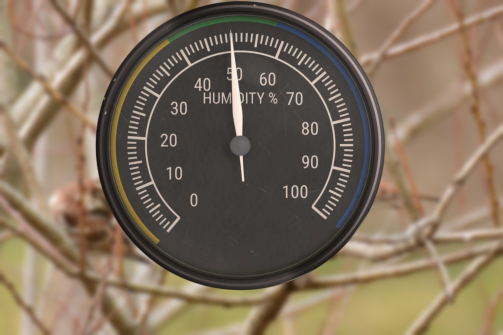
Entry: 50%
